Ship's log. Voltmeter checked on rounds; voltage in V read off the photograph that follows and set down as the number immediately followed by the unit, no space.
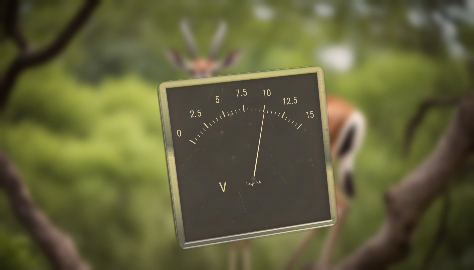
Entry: 10V
